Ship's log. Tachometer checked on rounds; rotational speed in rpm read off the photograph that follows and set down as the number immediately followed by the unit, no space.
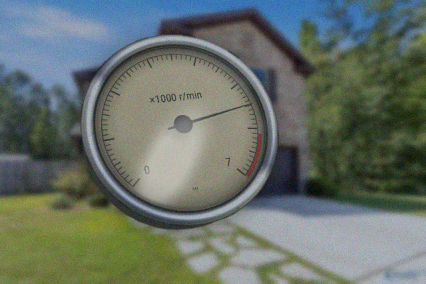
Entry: 5500rpm
